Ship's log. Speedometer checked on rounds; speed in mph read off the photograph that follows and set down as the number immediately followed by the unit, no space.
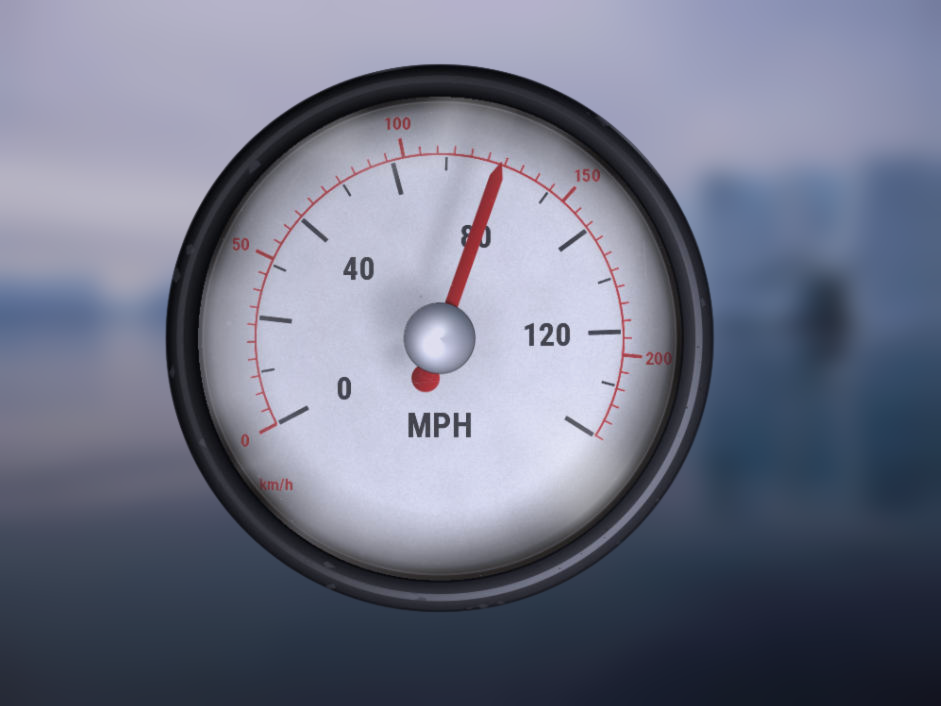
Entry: 80mph
